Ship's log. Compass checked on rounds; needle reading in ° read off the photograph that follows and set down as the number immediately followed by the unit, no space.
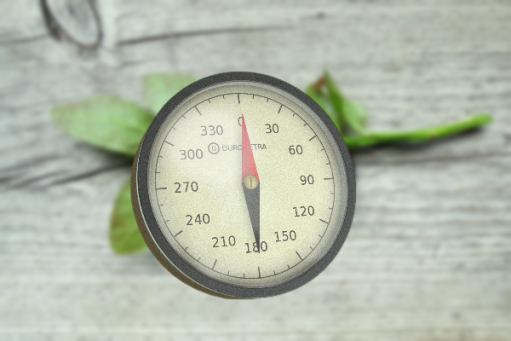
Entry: 0°
